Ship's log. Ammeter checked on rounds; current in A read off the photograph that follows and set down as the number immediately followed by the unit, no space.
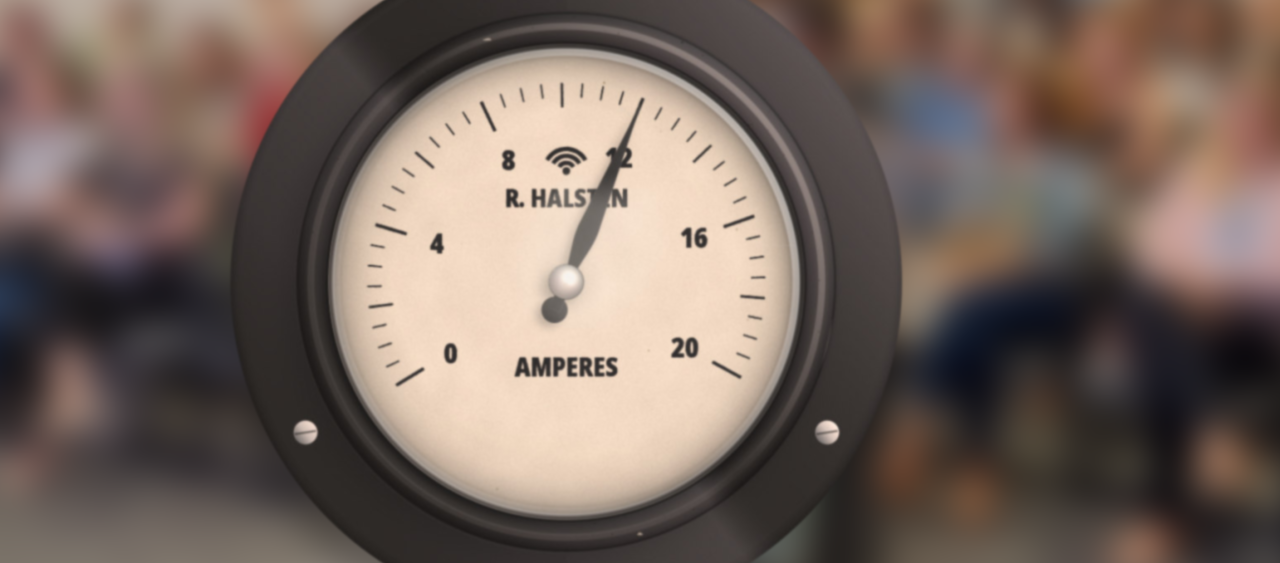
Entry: 12A
